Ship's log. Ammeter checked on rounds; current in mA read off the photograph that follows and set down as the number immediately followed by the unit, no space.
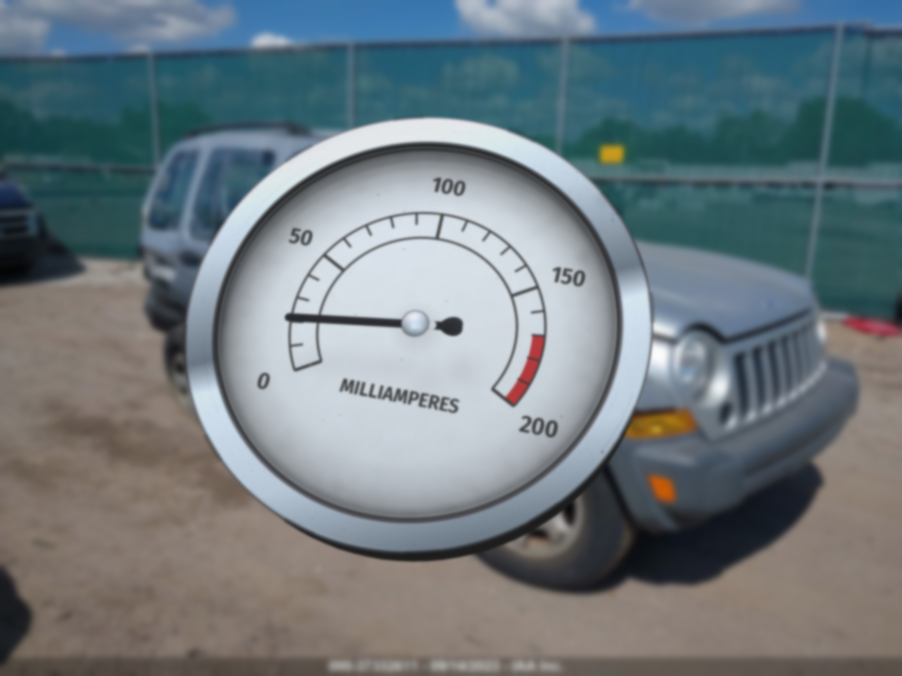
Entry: 20mA
